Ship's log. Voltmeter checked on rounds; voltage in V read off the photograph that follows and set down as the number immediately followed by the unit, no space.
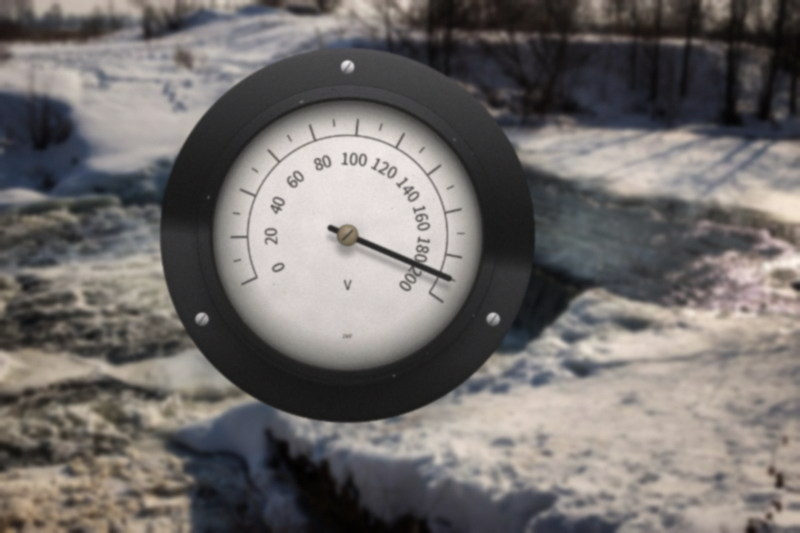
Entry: 190V
